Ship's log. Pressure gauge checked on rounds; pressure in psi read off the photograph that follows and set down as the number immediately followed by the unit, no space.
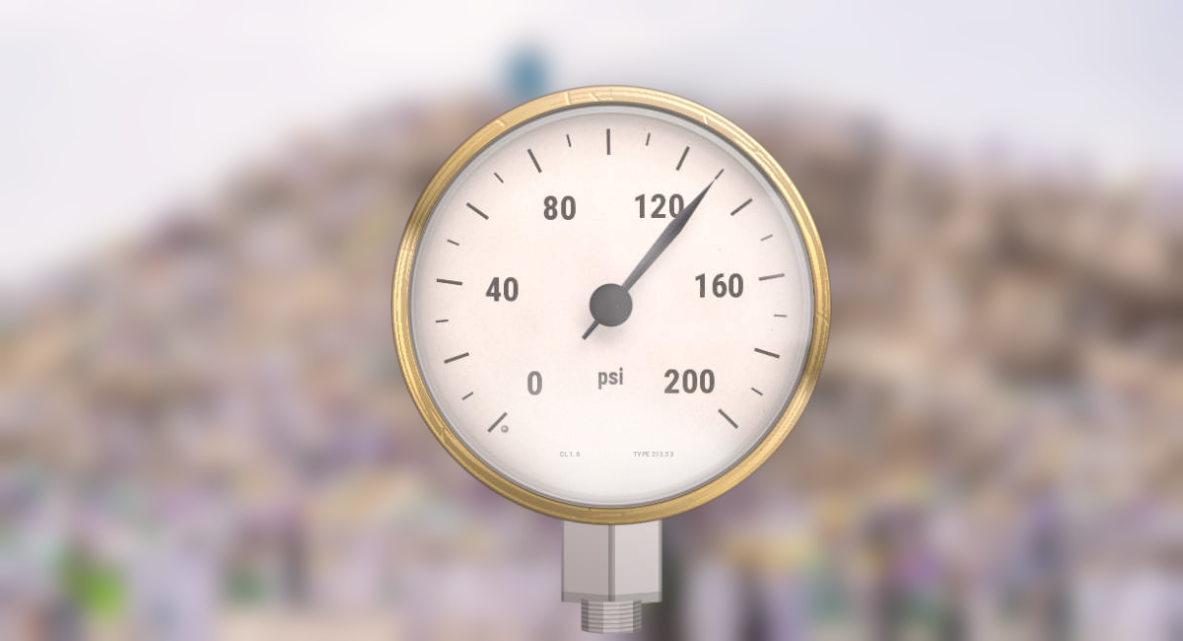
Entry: 130psi
